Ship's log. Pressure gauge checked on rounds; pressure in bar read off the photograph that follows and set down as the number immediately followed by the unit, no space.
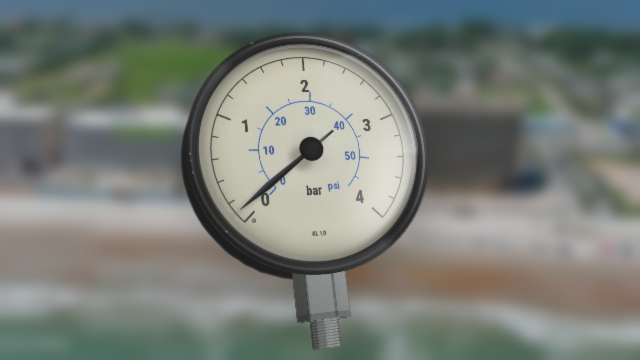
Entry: 0.1bar
